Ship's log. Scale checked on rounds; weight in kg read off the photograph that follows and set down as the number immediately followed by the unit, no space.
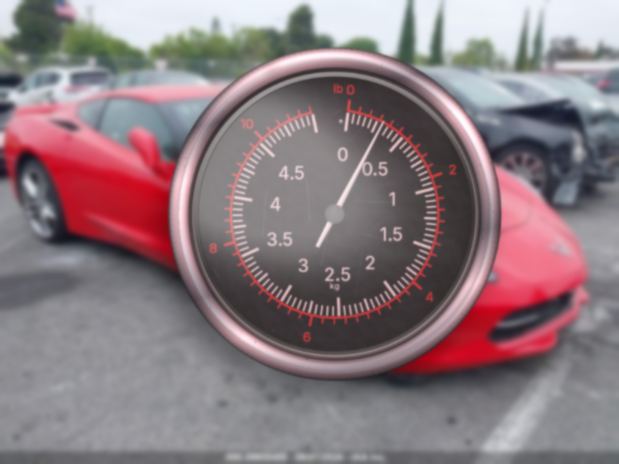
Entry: 0.3kg
